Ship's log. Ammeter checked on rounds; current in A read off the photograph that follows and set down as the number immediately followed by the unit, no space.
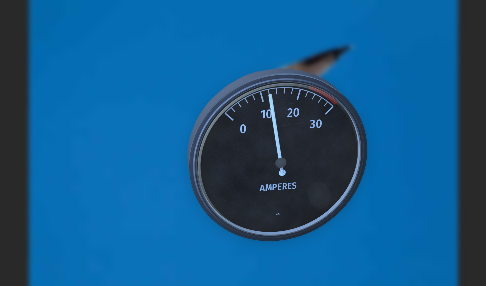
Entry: 12A
